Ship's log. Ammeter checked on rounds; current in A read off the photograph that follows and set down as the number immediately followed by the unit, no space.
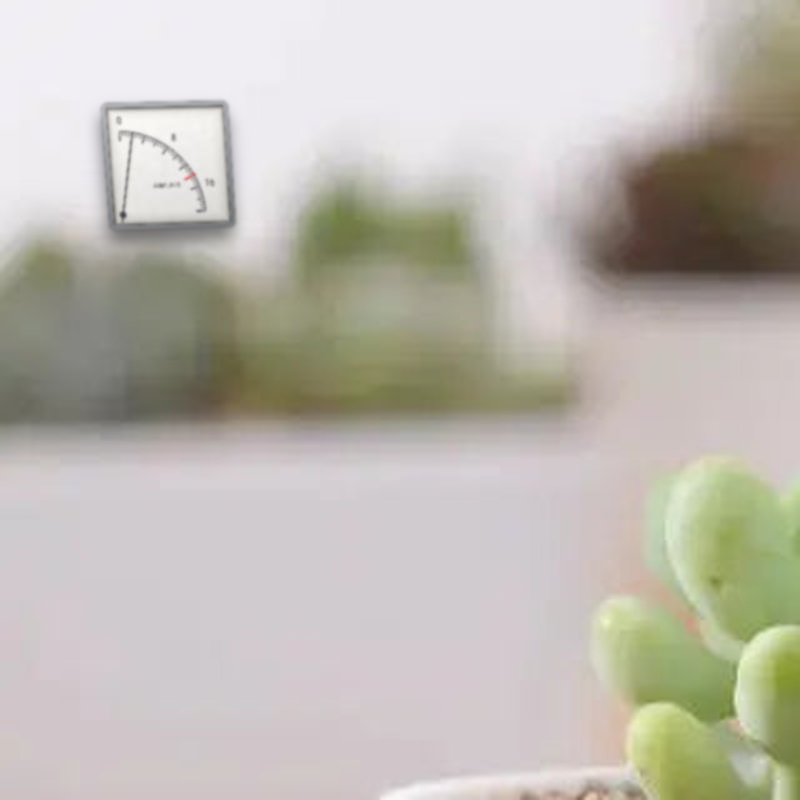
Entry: 2A
